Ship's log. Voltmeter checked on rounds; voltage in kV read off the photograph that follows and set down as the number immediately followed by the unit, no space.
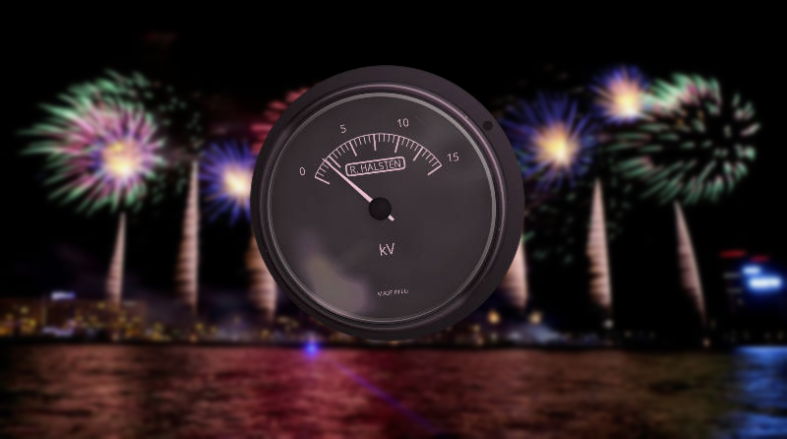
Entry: 2kV
